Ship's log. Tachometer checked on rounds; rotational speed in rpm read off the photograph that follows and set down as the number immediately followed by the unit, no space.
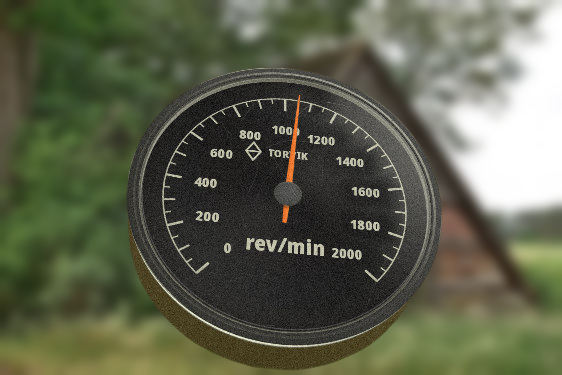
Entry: 1050rpm
